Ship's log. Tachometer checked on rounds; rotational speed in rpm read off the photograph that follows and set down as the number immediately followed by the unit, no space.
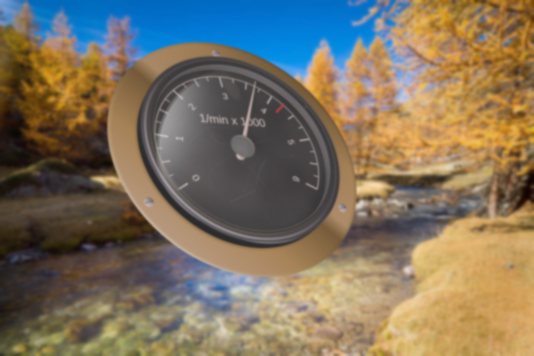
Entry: 3625rpm
